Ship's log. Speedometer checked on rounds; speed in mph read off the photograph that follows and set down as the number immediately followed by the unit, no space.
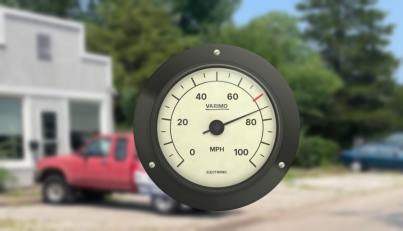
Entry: 75mph
